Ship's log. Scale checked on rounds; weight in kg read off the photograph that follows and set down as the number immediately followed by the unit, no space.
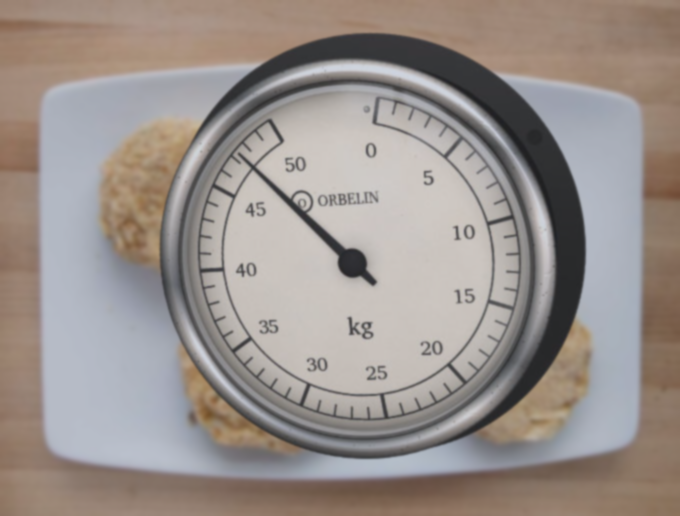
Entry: 47.5kg
